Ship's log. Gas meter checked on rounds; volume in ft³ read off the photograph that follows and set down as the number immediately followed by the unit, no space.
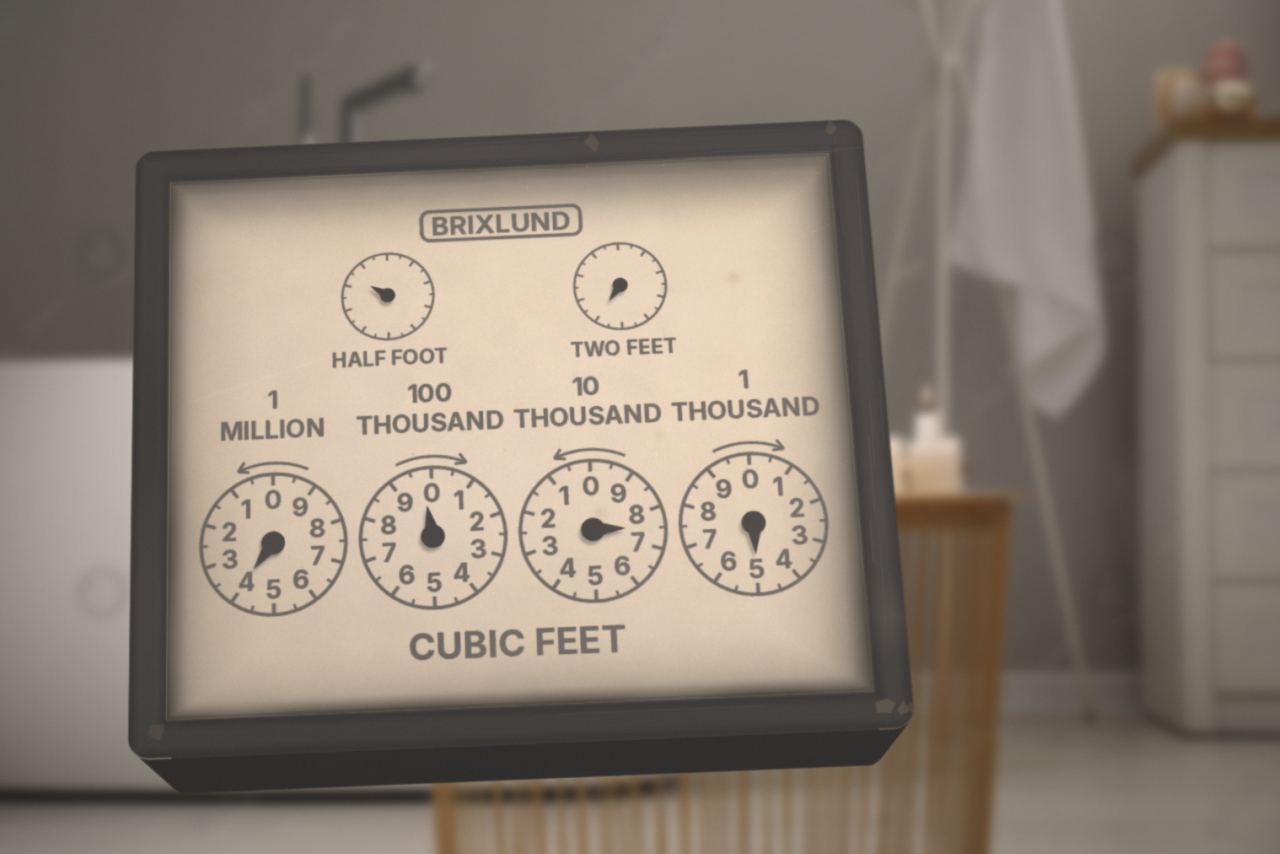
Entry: 397500ft³
